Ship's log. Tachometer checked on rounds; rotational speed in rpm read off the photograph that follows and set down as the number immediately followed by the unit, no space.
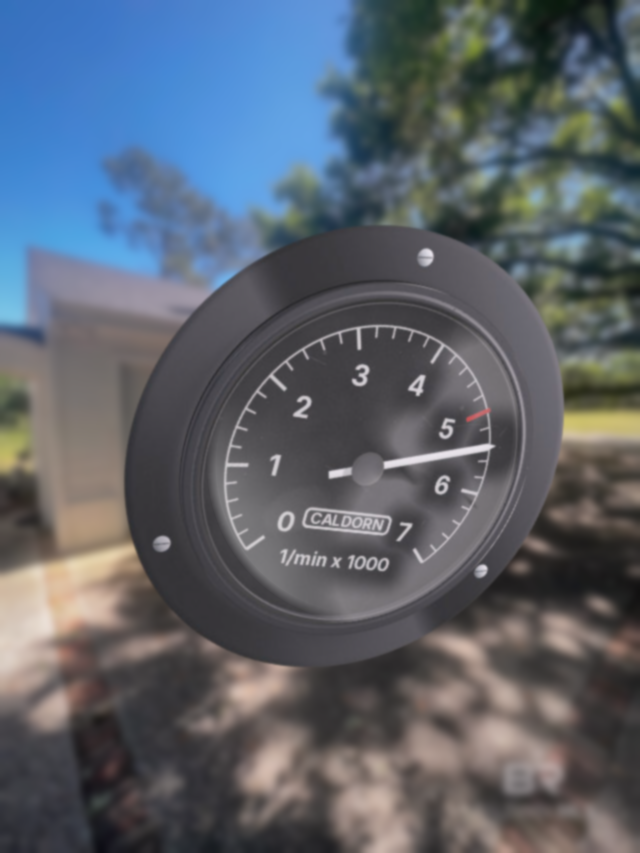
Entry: 5400rpm
